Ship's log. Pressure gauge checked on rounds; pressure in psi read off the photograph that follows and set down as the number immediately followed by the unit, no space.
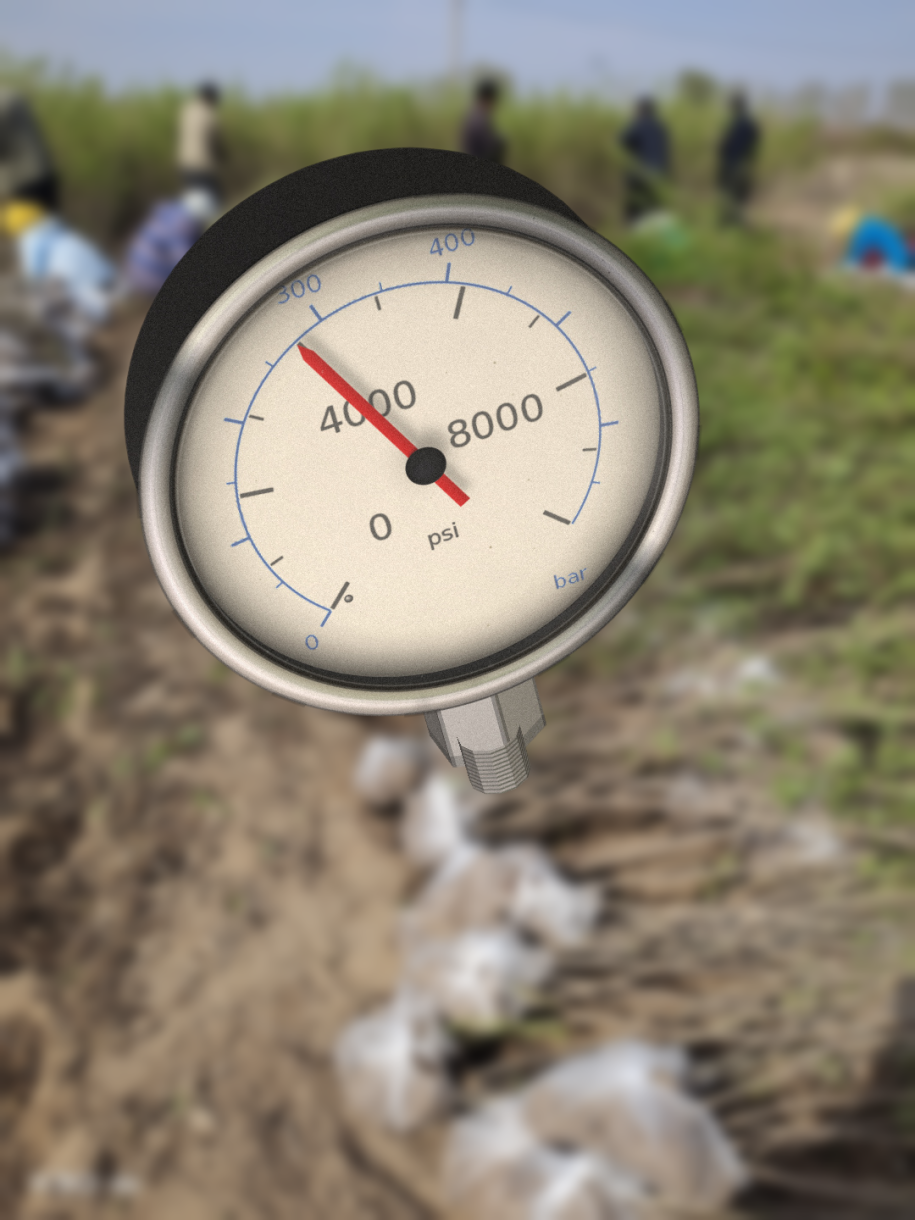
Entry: 4000psi
